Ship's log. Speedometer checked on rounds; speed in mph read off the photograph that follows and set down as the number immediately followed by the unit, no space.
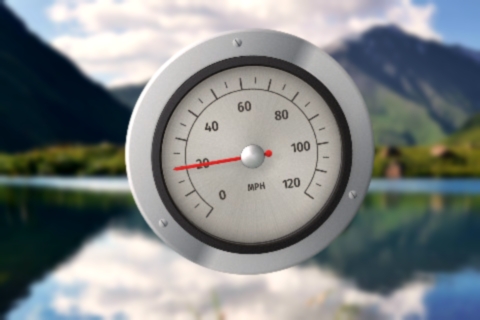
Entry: 20mph
